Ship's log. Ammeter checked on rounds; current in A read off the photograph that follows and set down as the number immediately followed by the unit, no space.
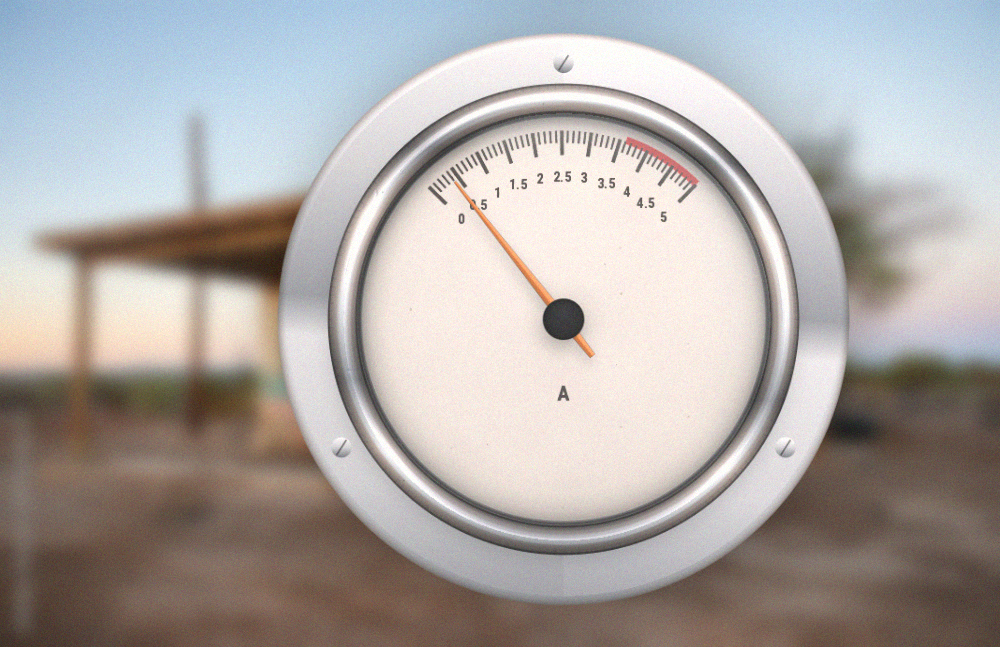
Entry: 0.4A
